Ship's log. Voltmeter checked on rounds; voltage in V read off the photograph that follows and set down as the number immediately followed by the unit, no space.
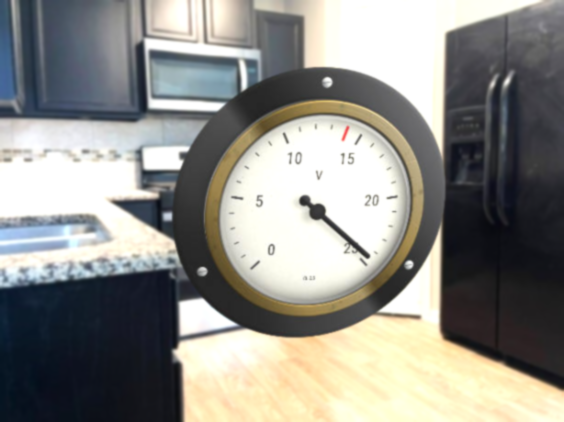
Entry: 24.5V
